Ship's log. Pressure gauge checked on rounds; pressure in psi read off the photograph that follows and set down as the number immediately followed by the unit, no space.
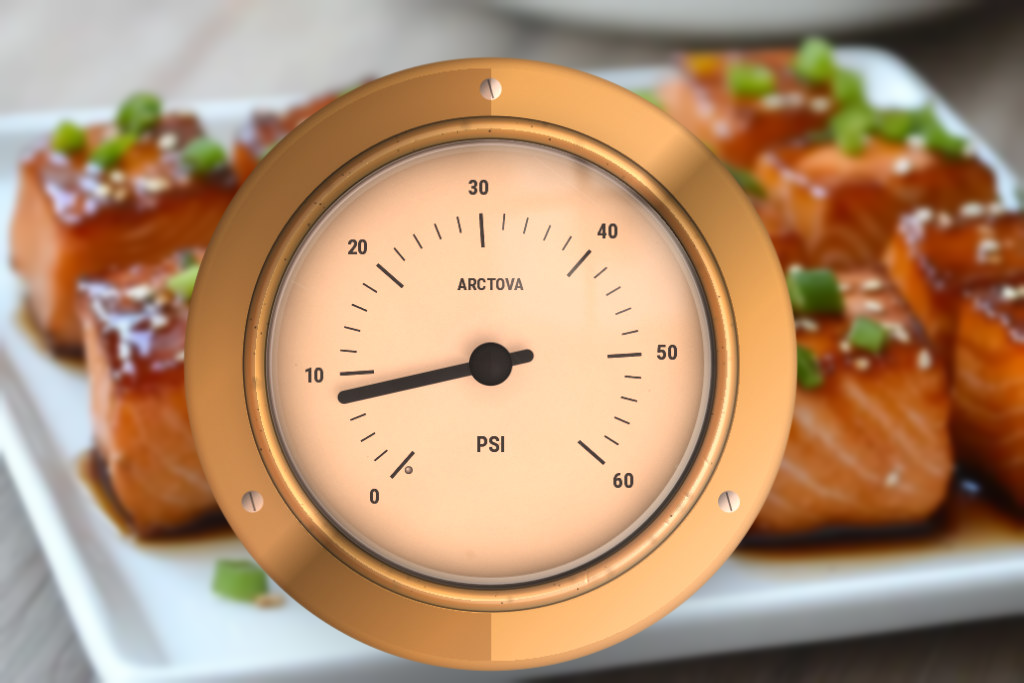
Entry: 8psi
